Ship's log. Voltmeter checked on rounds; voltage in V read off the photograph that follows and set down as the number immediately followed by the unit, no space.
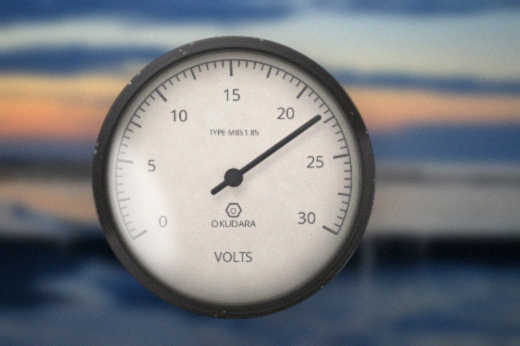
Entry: 22V
